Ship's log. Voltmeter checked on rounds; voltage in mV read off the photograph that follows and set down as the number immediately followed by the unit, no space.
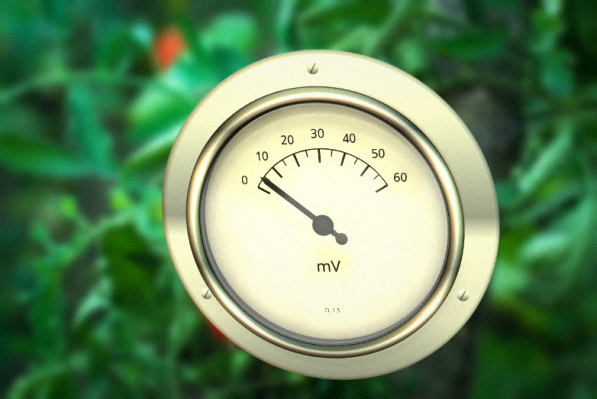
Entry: 5mV
